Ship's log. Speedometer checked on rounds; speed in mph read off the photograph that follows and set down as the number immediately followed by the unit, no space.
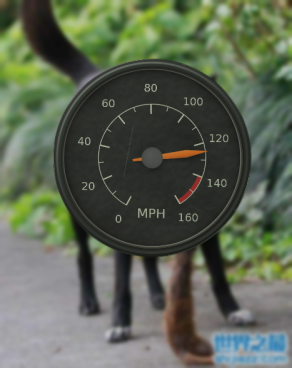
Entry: 125mph
